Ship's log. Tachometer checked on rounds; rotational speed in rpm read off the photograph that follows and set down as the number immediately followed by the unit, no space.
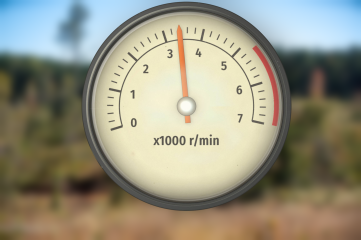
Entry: 3400rpm
